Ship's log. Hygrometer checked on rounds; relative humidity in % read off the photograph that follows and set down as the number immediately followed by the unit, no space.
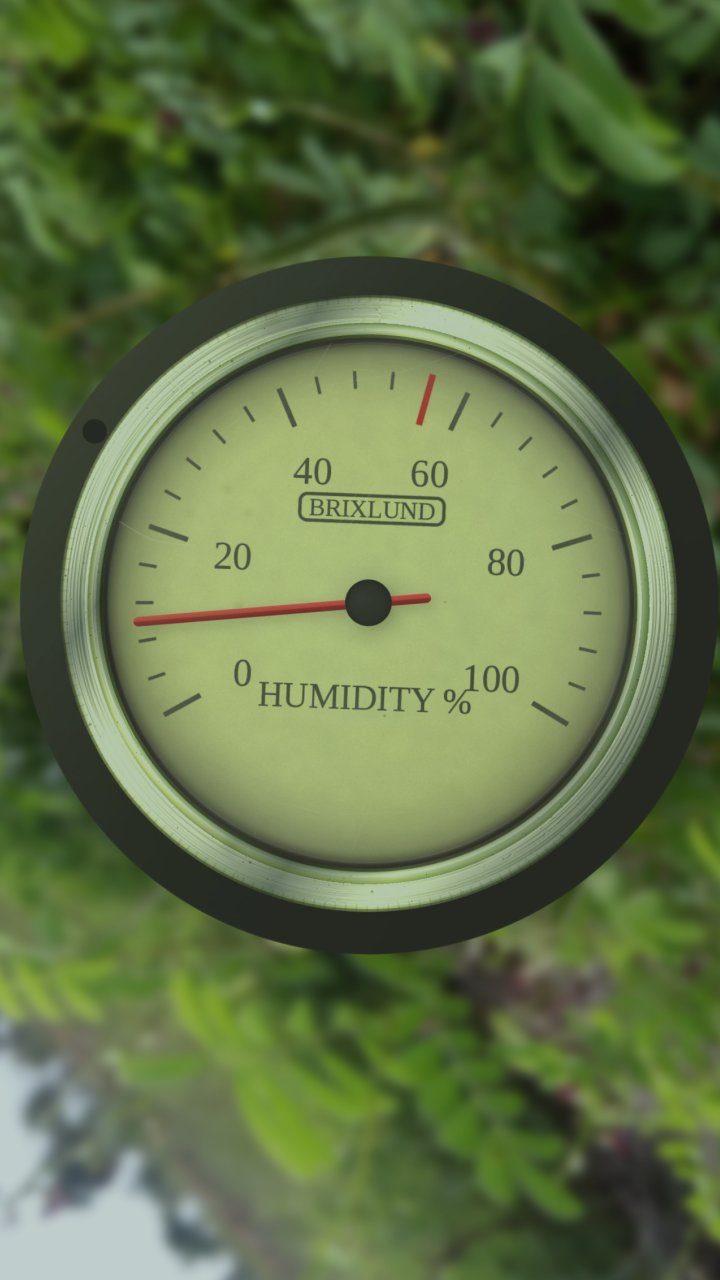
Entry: 10%
